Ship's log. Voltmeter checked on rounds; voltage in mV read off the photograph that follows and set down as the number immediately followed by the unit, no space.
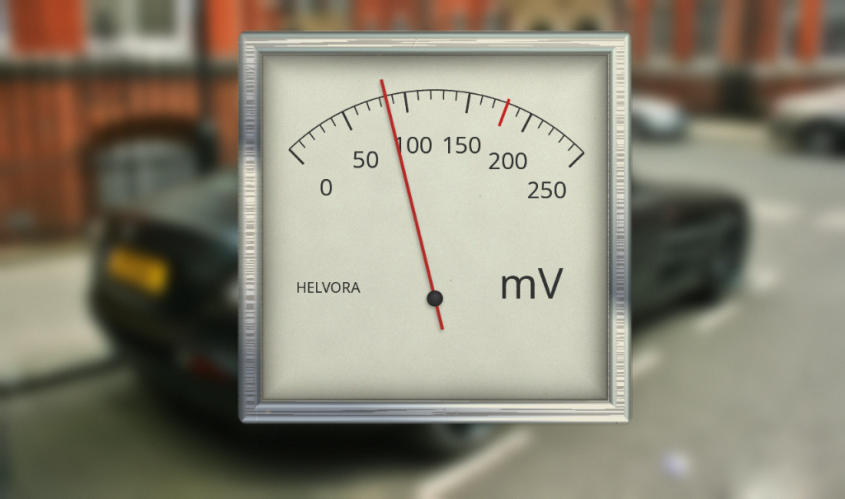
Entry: 85mV
